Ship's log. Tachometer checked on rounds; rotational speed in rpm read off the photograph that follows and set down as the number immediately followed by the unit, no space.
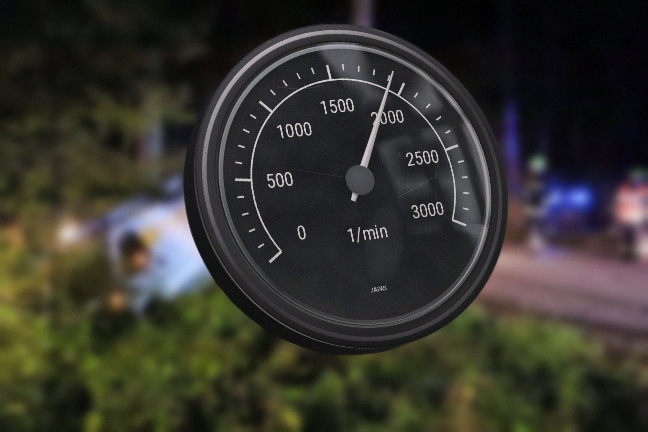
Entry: 1900rpm
